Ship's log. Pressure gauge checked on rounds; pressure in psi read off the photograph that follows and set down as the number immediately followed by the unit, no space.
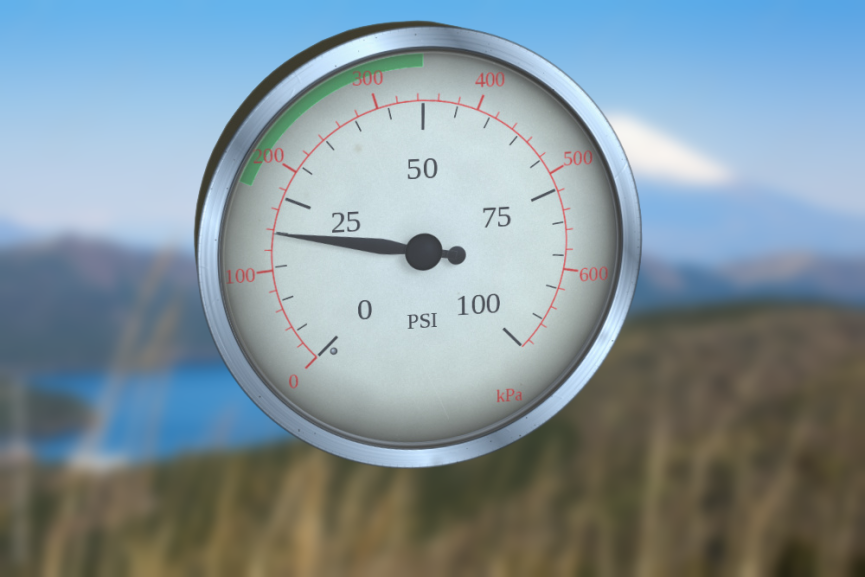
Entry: 20psi
